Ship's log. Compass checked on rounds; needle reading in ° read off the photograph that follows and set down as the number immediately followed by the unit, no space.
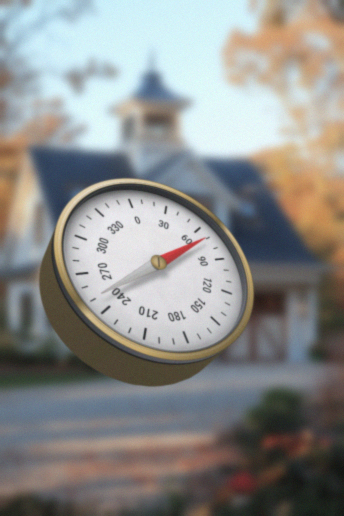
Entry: 70°
